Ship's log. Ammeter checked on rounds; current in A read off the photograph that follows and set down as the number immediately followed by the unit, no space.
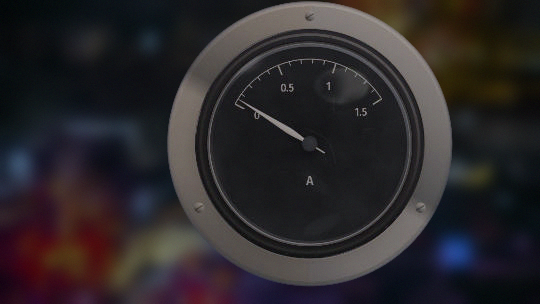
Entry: 0.05A
